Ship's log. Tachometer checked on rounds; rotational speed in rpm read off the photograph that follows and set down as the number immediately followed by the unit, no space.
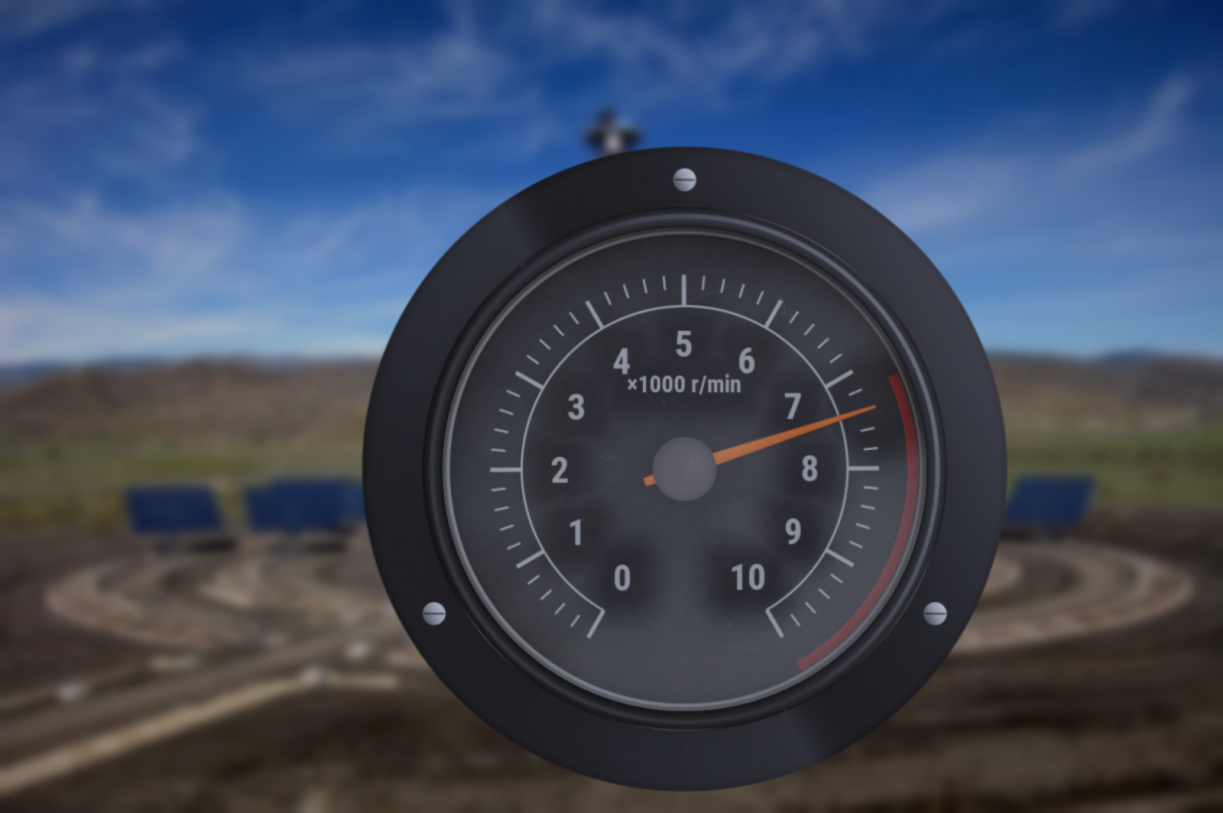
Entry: 7400rpm
